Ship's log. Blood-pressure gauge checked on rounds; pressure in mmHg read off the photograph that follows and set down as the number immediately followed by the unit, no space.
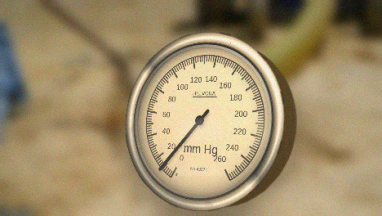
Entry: 10mmHg
